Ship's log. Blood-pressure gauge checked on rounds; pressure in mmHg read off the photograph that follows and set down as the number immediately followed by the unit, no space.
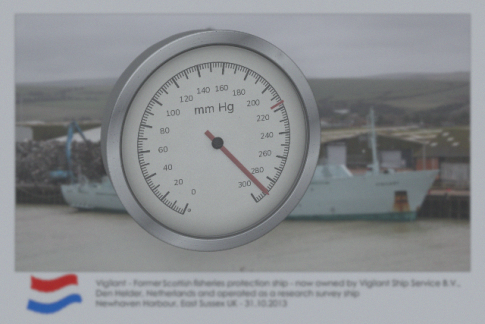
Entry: 290mmHg
